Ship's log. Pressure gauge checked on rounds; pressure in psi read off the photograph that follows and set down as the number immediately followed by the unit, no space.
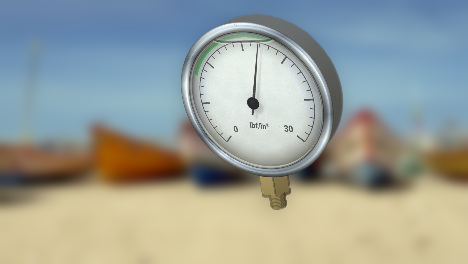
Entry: 17psi
